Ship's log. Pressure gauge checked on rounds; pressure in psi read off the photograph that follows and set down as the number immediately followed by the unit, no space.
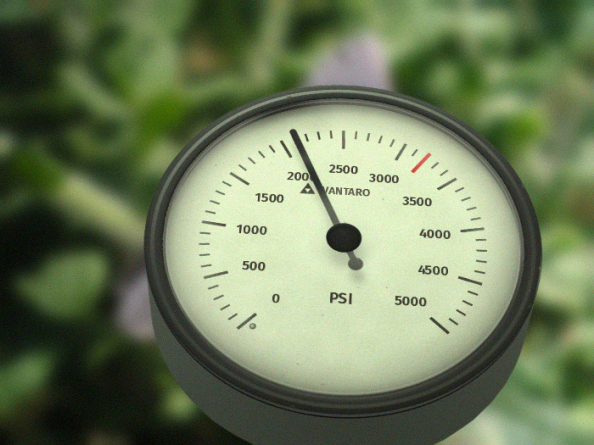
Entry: 2100psi
